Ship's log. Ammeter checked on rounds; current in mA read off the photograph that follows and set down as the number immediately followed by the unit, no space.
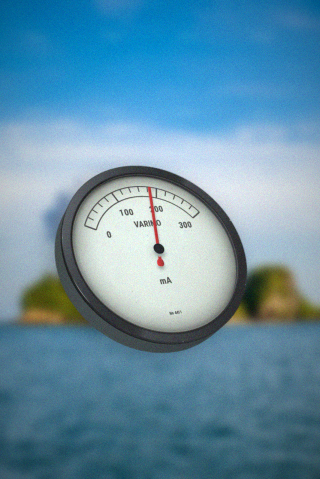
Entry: 180mA
